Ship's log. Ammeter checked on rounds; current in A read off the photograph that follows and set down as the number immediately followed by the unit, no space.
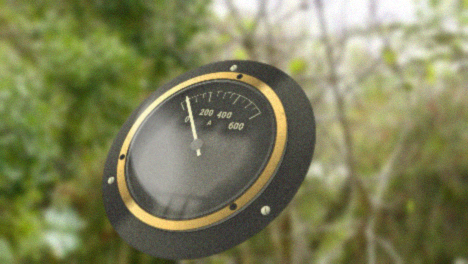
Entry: 50A
